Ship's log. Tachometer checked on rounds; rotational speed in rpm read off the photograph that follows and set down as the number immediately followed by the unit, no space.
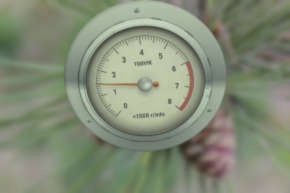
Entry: 1500rpm
